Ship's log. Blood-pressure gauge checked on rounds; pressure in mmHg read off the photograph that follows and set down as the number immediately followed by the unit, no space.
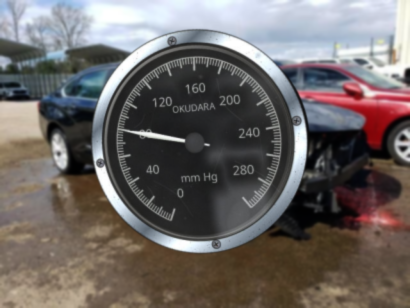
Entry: 80mmHg
